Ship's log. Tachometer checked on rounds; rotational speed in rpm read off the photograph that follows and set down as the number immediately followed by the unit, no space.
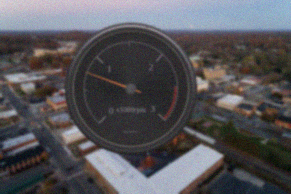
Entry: 750rpm
